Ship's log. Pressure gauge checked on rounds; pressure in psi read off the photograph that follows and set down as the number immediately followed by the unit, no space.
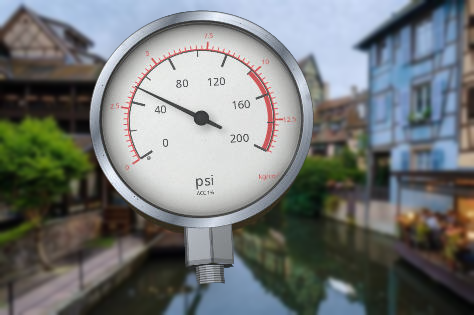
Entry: 50psi
